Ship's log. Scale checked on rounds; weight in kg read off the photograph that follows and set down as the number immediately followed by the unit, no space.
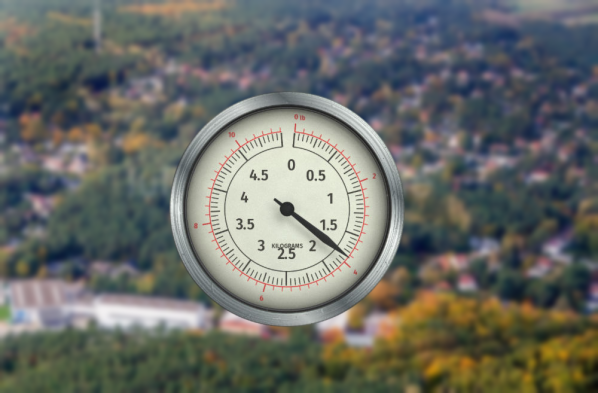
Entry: 1.75kg
